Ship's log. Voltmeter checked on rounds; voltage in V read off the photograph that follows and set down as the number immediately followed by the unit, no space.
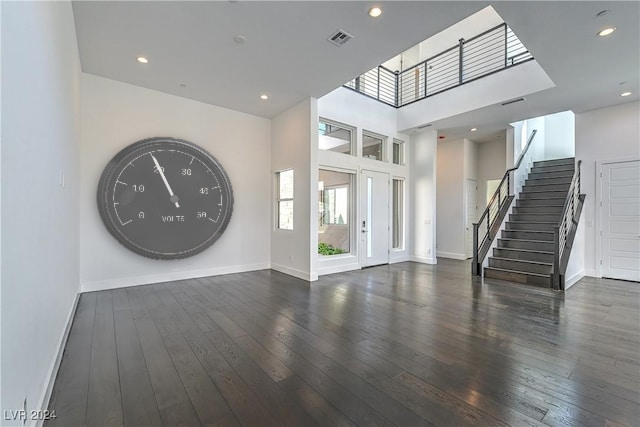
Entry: 20V
